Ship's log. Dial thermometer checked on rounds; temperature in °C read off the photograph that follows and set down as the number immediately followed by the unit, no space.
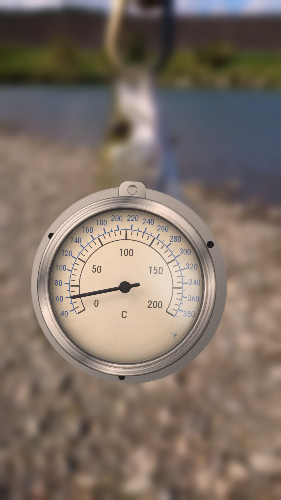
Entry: 15°C
